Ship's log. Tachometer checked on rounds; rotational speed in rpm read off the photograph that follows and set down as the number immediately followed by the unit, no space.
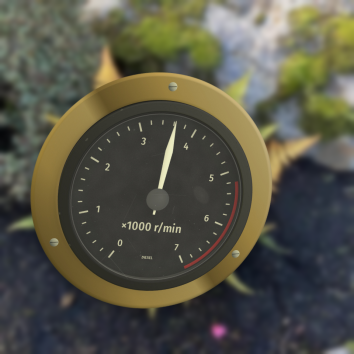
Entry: 3600rpm
